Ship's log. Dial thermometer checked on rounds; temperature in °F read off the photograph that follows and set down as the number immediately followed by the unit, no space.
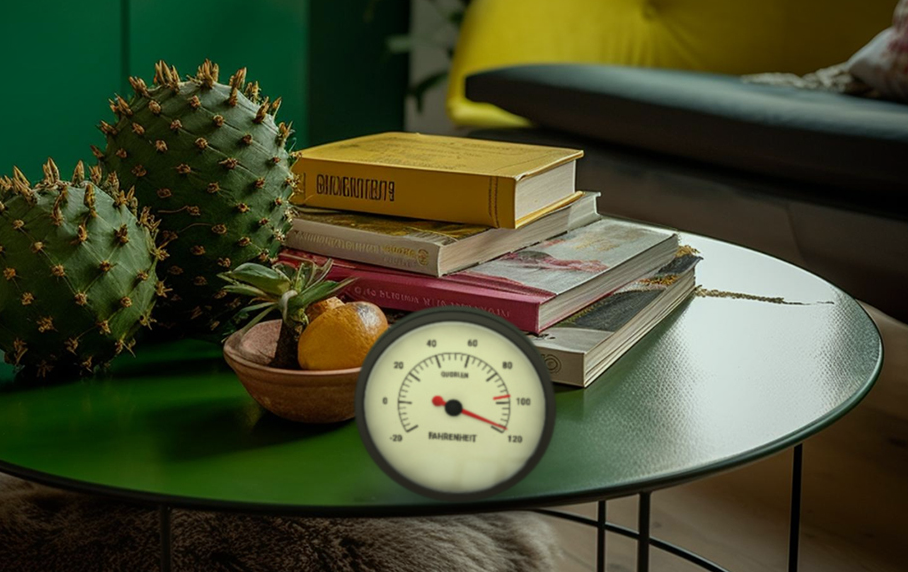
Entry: 116°F
